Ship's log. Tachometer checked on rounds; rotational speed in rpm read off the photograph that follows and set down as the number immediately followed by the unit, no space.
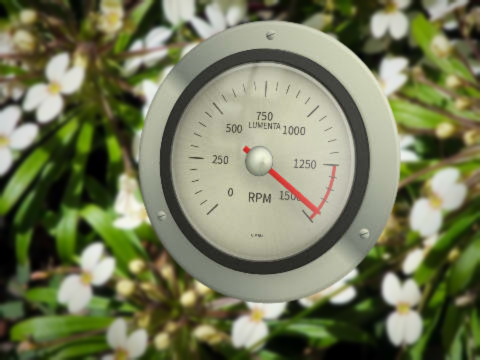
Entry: 1450rpm
